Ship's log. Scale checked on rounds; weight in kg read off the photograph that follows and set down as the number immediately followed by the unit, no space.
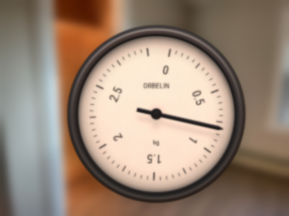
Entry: 0.8kg
